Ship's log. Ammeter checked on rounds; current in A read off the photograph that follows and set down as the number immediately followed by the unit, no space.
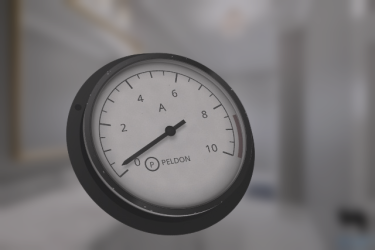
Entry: 0.25A
